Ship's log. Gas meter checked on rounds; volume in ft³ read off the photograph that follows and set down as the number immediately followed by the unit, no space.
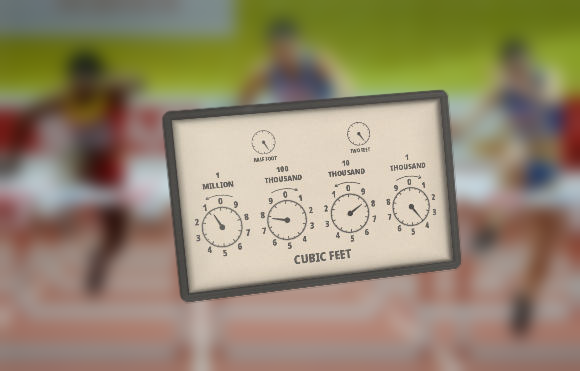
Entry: 78400ft³
